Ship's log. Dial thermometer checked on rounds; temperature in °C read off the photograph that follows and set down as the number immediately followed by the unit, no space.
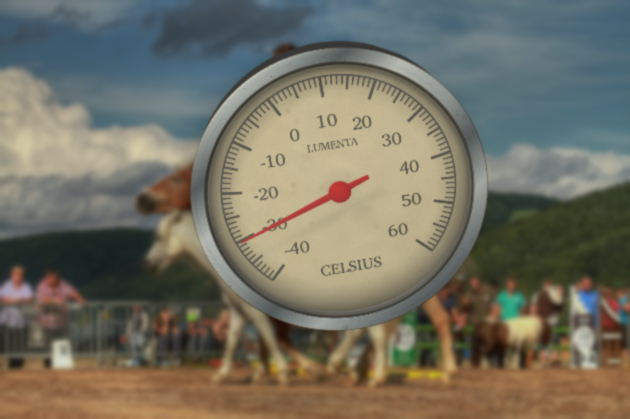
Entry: -30°C
